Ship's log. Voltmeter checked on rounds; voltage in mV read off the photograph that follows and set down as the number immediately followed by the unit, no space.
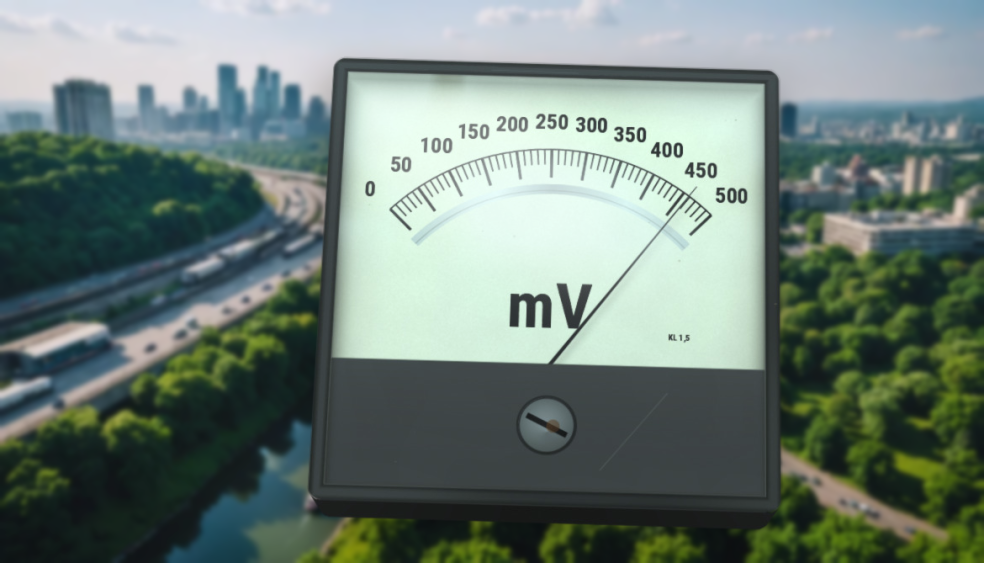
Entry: 460mV
